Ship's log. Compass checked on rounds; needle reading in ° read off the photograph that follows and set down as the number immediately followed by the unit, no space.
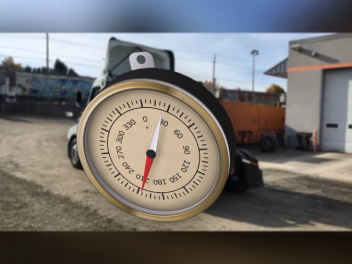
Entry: 205°
